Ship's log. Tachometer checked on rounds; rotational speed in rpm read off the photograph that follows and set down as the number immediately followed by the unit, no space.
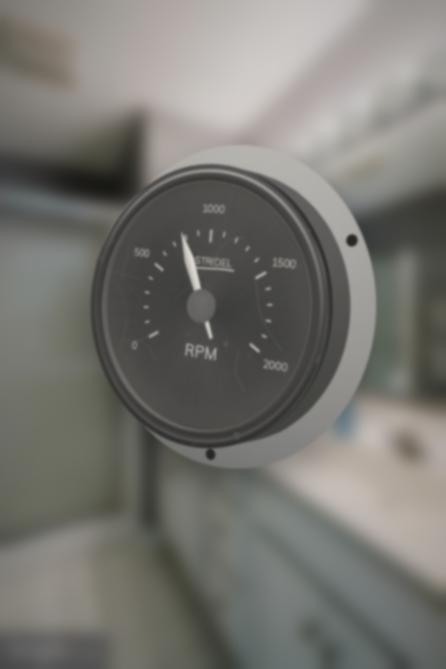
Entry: 800rpm
